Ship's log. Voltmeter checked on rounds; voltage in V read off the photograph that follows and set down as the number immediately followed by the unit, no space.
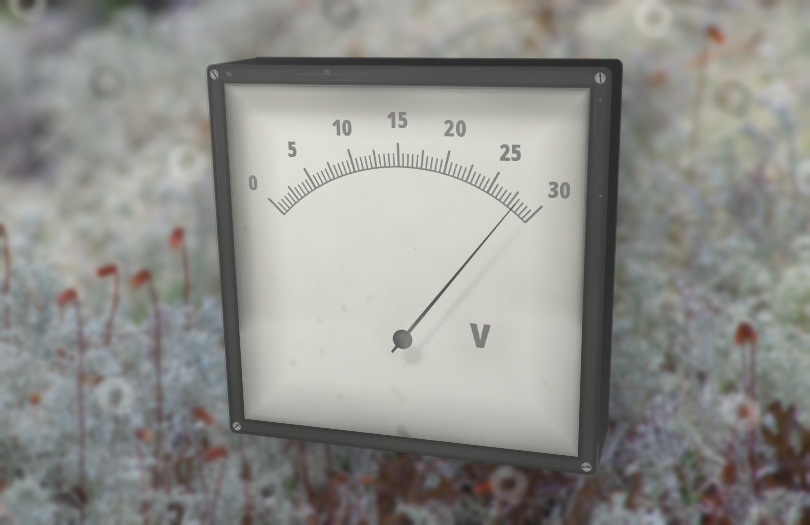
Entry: 28V
